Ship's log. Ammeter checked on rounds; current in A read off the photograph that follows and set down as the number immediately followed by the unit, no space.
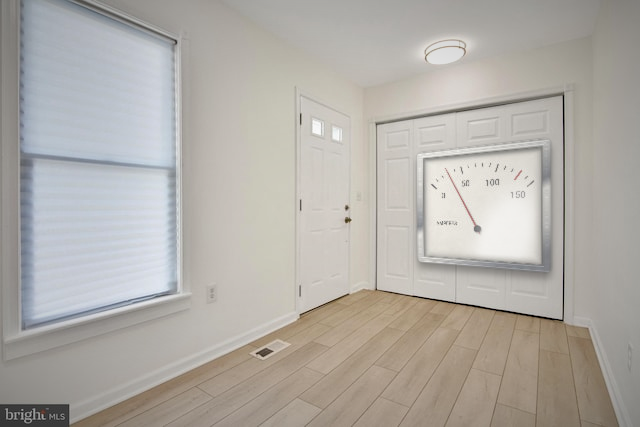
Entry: 30A
